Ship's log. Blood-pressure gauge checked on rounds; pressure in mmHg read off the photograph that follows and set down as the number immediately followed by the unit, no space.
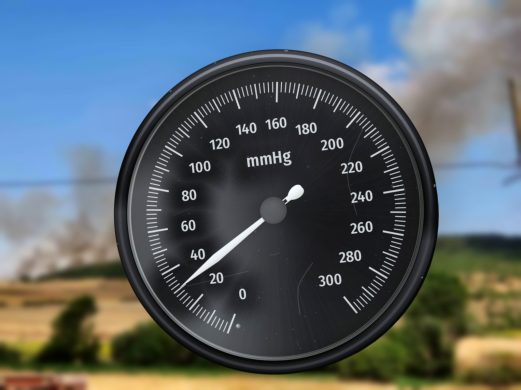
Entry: 30mmHg
